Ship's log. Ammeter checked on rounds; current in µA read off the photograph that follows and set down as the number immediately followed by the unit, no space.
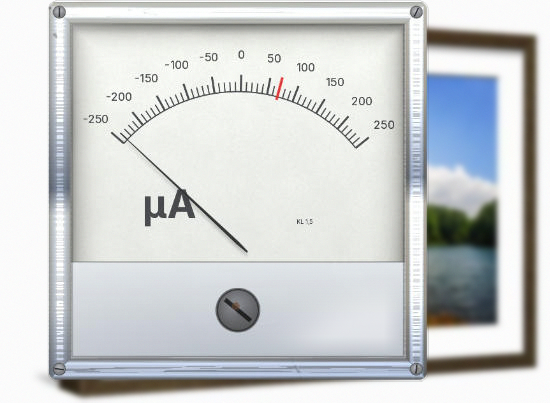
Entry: -240µA
